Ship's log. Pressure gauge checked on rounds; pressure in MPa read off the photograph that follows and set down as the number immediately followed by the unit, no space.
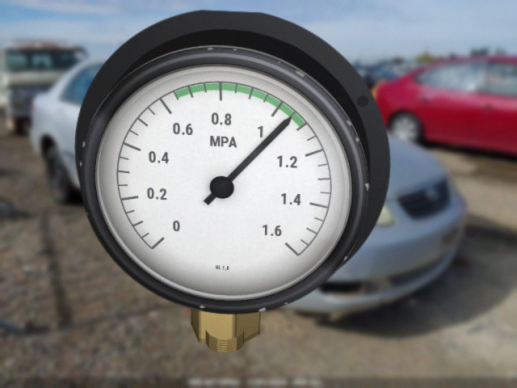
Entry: 1.05MPa
